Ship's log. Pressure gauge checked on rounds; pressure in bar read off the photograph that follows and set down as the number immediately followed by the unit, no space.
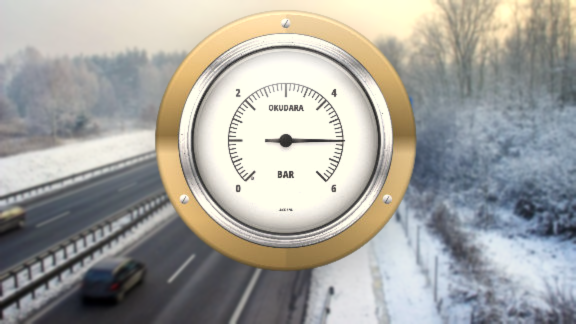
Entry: 5bar
